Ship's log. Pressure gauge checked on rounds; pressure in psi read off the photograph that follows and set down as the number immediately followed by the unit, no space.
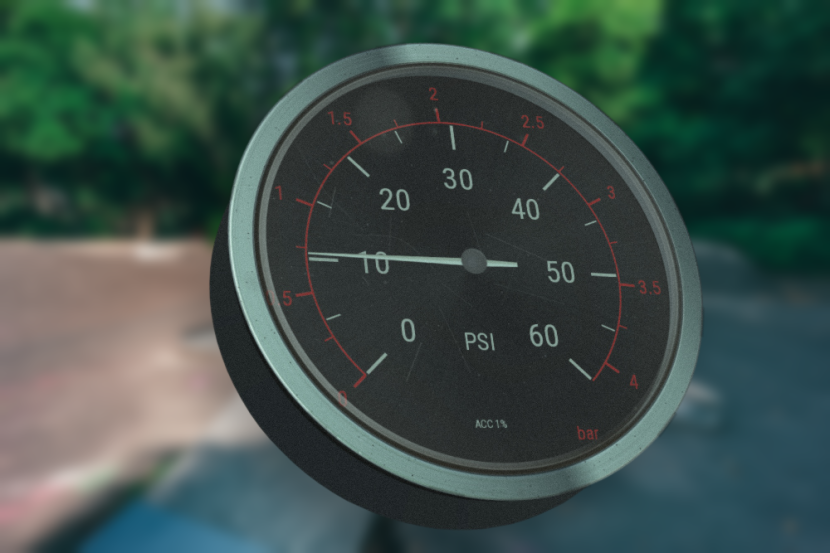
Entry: 10psi
